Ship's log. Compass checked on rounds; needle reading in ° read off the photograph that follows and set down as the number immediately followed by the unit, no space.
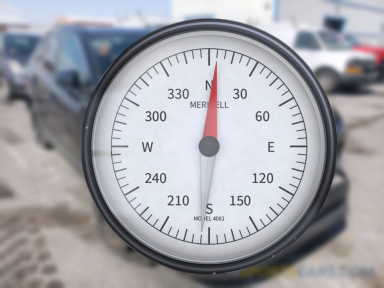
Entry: 5°
